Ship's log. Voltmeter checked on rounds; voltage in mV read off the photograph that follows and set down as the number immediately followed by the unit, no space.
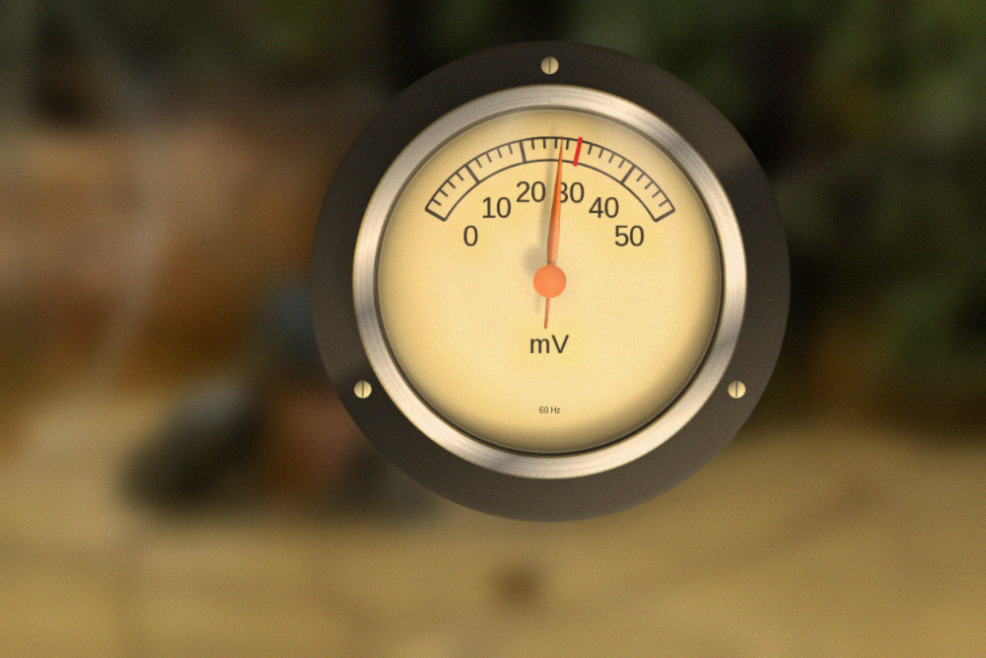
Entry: 27mV
